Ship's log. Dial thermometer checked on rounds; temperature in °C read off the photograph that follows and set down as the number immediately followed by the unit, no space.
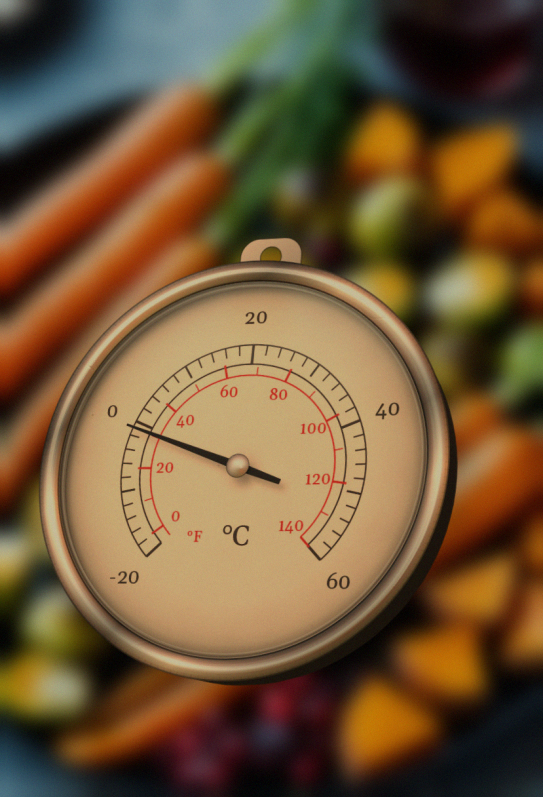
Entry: -1°C
